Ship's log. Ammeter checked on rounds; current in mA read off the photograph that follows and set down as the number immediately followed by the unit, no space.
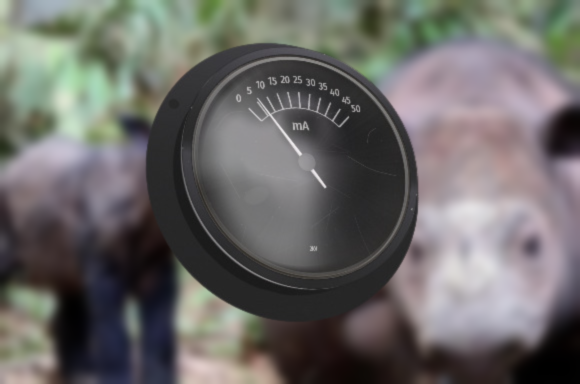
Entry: 5mA
